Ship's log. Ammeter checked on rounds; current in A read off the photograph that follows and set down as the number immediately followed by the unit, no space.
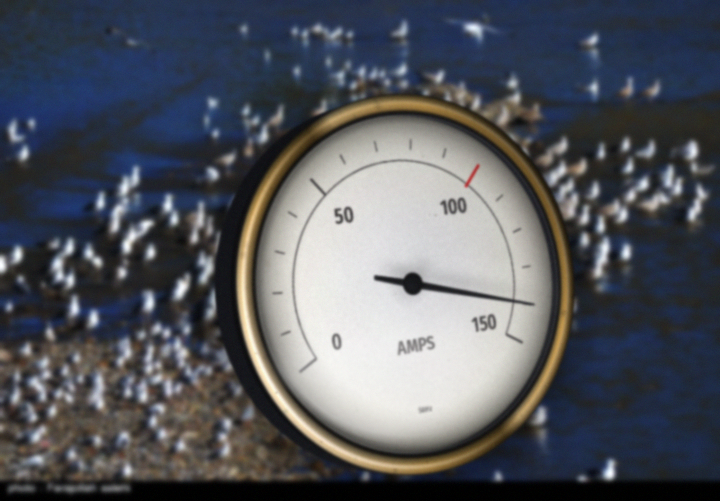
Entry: 140A
